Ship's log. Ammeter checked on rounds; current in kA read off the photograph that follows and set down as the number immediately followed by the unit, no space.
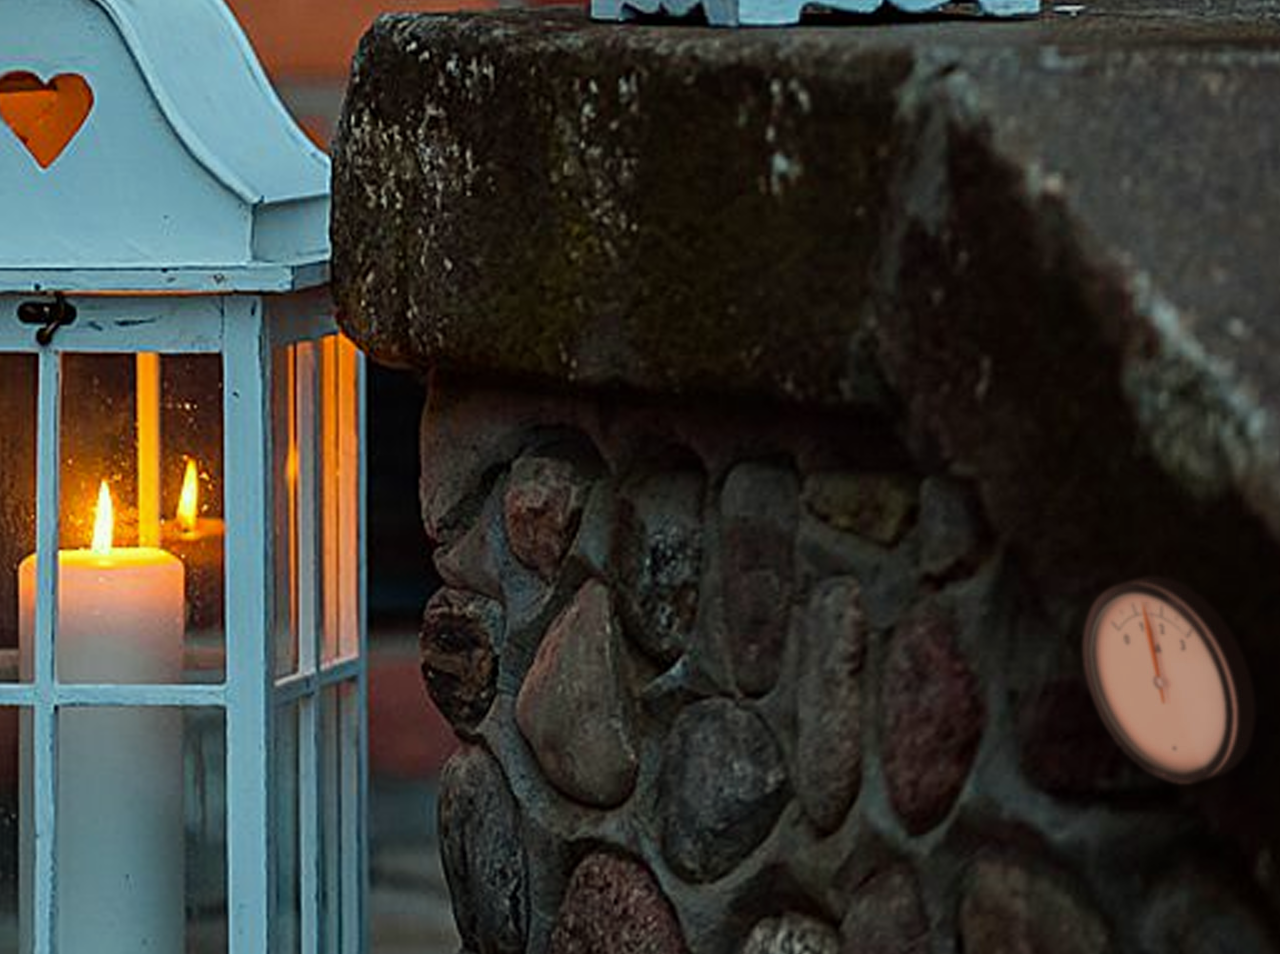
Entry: 1.5kA
